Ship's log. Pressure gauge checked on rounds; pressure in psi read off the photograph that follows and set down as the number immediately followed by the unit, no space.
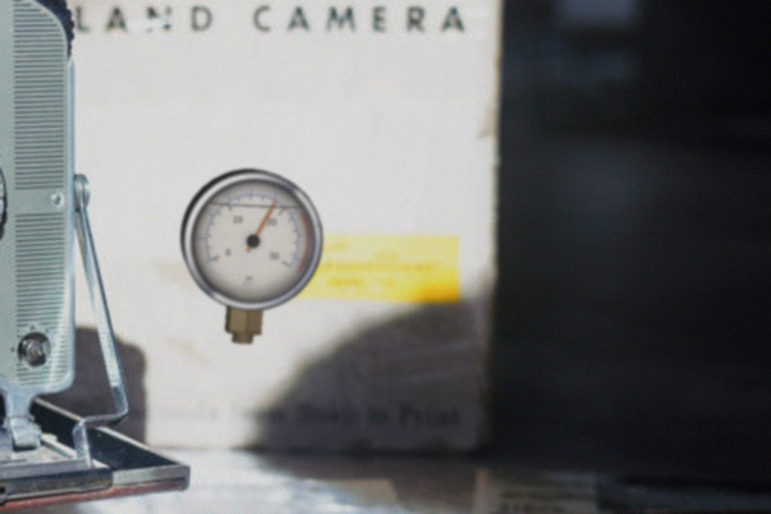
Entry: 18psi
